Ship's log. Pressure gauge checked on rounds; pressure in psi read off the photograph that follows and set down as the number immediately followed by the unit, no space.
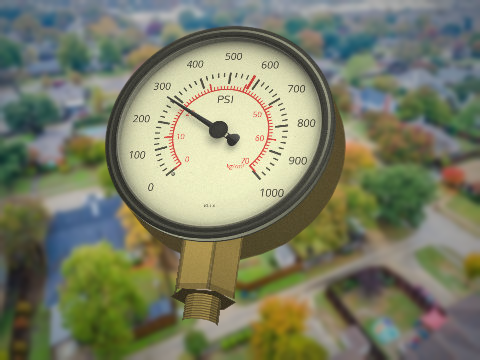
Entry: 280psi
